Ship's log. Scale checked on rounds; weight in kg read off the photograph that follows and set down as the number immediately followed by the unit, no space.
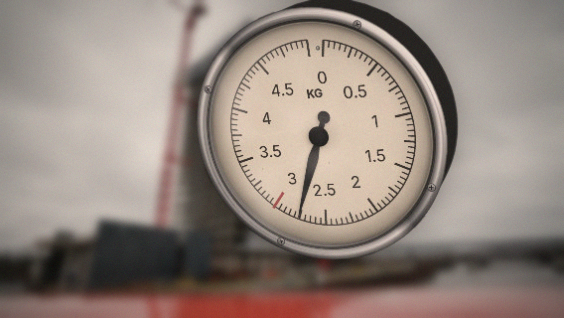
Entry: 2.75kg
